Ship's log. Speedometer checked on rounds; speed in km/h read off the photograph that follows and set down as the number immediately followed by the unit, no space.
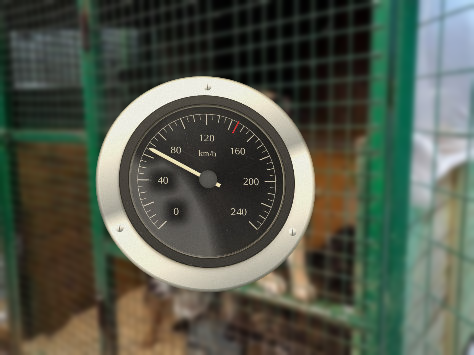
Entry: 65km/h
